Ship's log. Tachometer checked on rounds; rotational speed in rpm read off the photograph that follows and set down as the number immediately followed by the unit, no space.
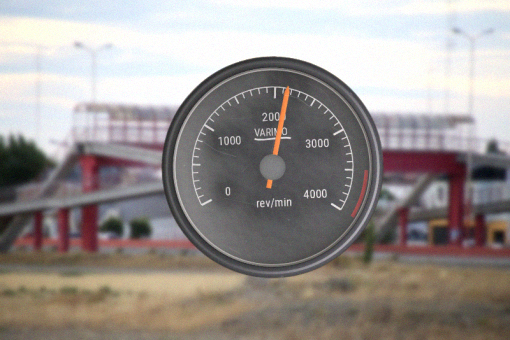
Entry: 2150rpm
